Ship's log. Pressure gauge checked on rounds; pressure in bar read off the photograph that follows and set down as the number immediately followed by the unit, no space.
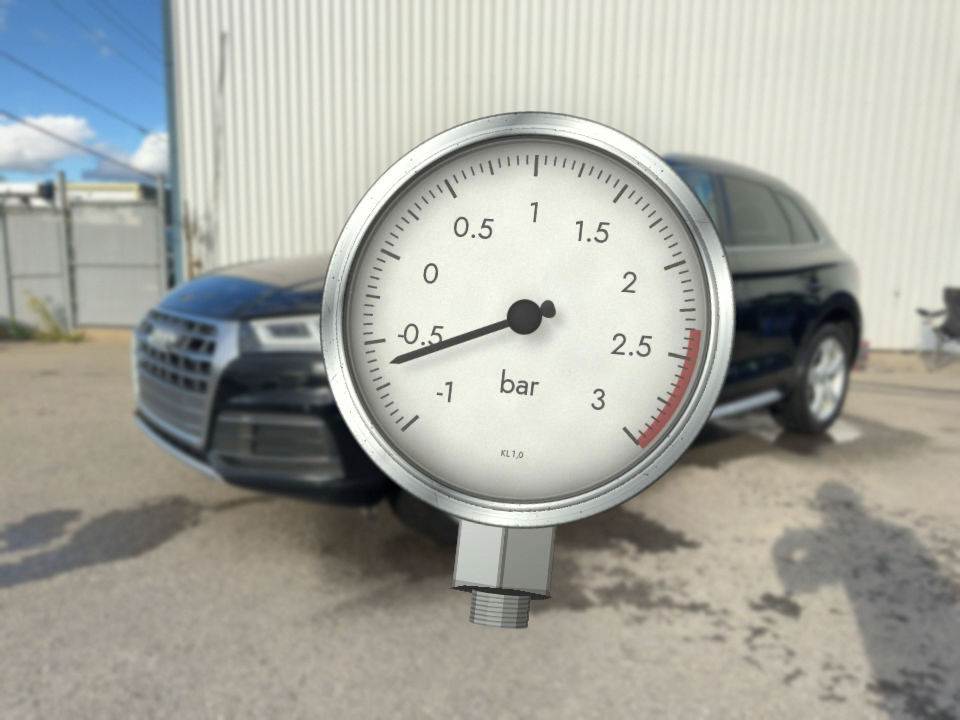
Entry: -0.65bar
